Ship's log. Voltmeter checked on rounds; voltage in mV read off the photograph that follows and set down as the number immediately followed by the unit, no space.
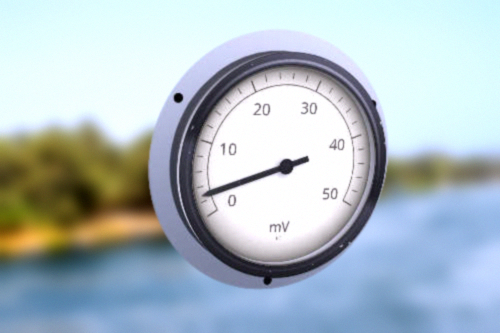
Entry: 3mV
